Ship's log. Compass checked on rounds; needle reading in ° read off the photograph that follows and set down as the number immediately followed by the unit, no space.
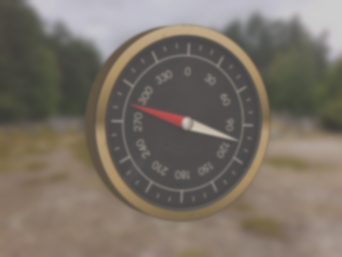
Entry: 285°
